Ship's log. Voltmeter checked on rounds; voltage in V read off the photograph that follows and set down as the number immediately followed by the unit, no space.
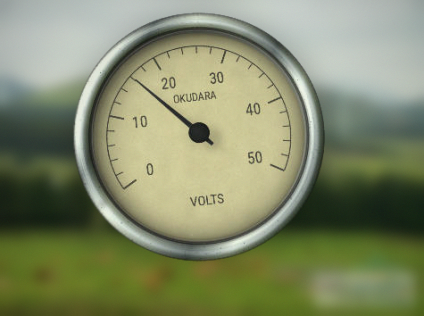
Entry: 16V
